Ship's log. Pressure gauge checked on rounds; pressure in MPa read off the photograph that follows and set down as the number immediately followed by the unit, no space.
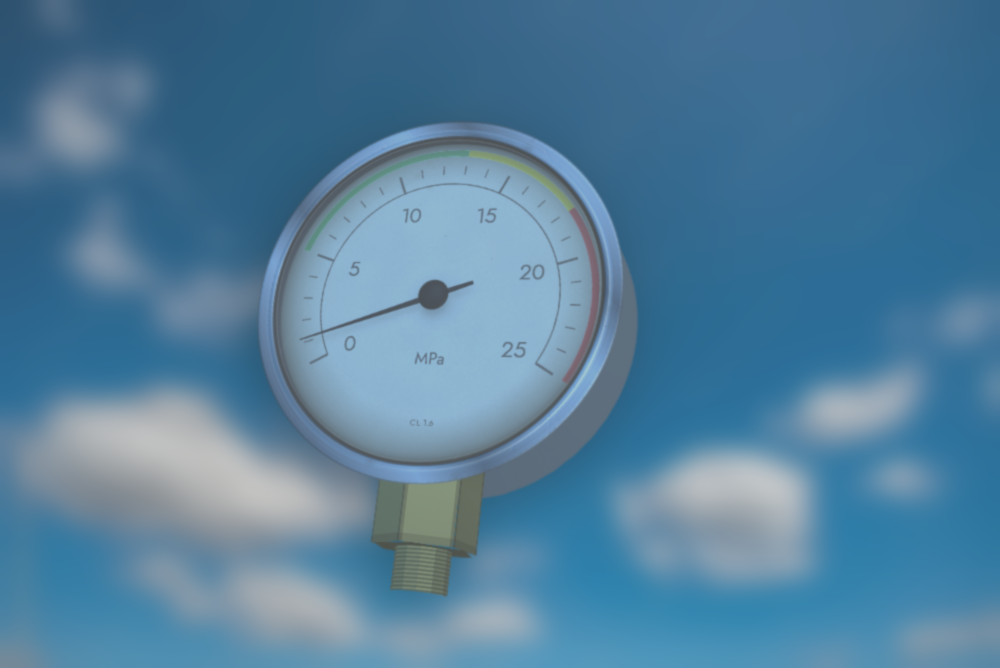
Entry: 1MPa
